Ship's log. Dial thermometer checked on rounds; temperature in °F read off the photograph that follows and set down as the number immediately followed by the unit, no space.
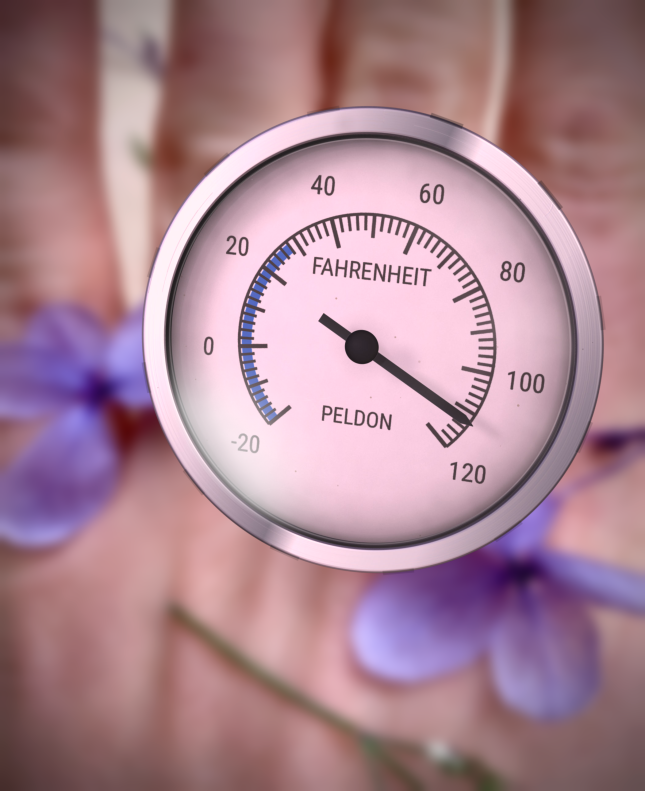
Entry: 112°F
